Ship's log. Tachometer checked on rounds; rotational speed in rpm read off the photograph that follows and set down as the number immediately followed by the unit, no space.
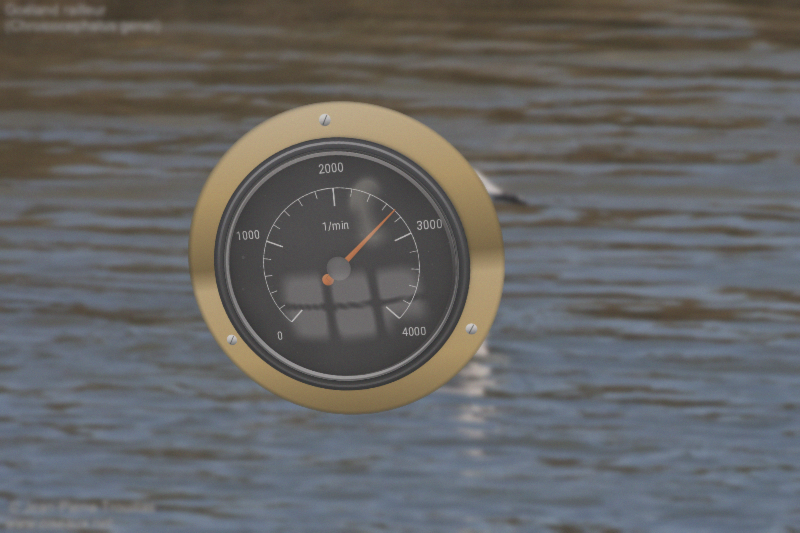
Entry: 2700rpm
